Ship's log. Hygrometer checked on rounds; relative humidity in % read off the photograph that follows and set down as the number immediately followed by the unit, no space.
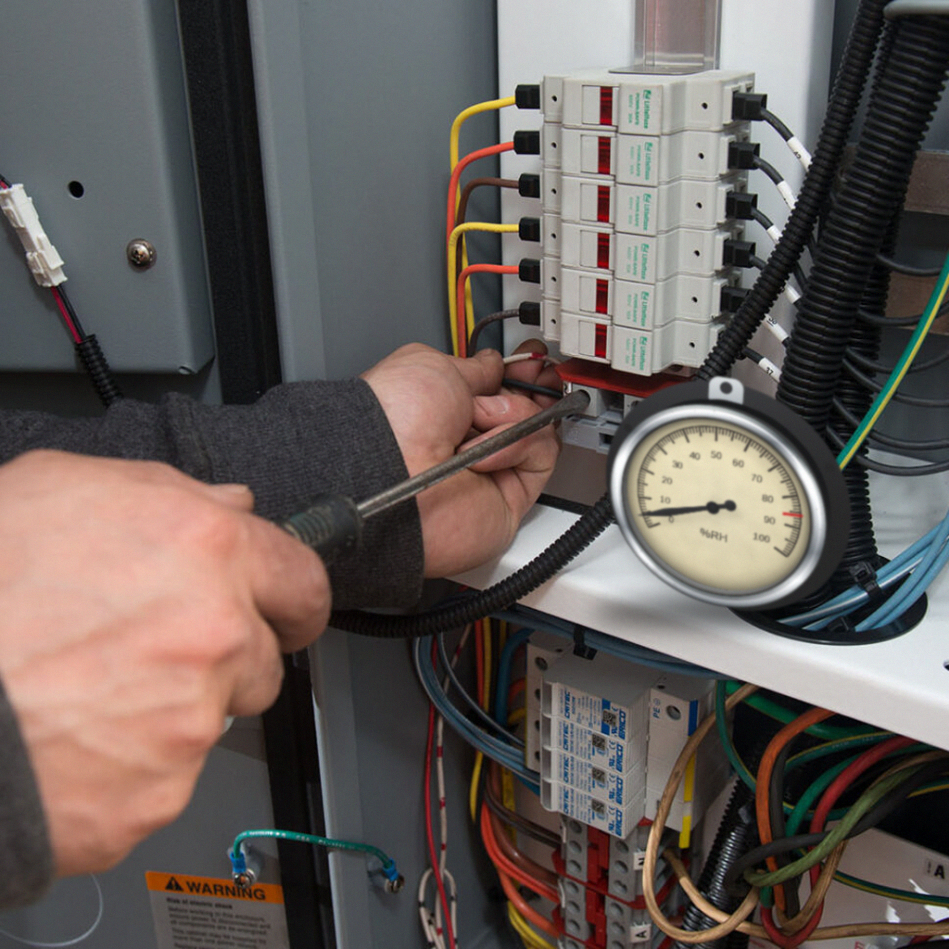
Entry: 5%
